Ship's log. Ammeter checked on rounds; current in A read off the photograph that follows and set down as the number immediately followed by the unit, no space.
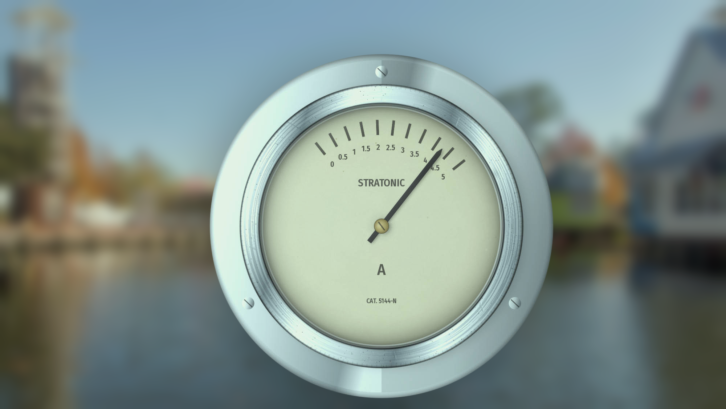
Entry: 4.25A
